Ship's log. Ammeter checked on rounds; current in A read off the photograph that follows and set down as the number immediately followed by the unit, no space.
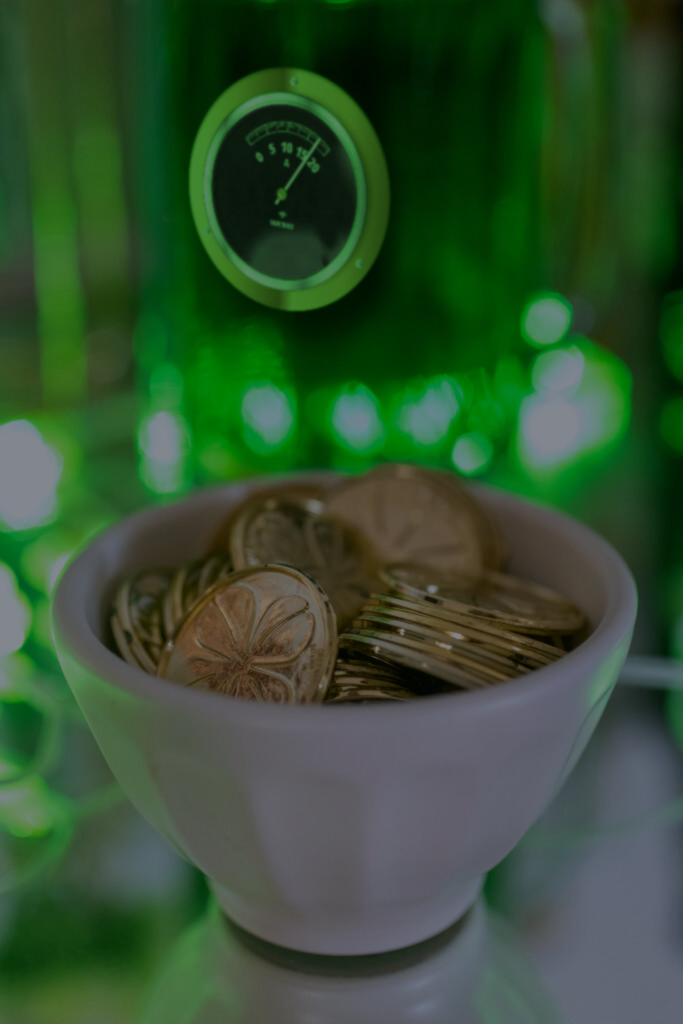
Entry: 17.5A
